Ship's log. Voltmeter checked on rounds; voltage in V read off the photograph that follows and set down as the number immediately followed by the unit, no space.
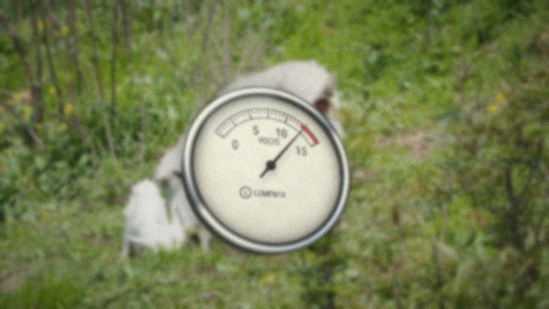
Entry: 12.5V
